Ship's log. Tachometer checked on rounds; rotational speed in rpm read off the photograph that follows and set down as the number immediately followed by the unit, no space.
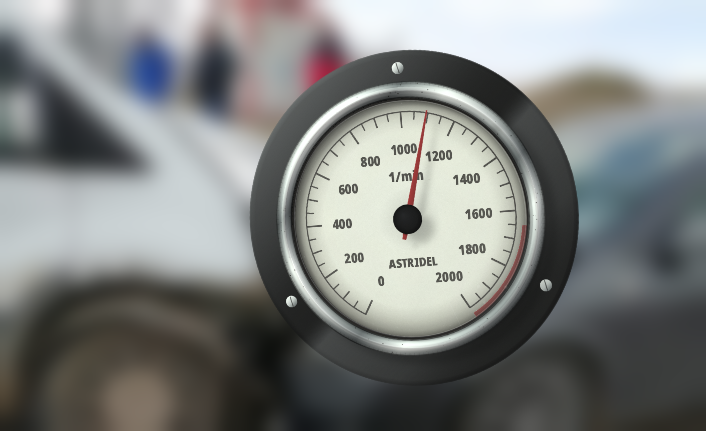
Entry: 1100rpm
